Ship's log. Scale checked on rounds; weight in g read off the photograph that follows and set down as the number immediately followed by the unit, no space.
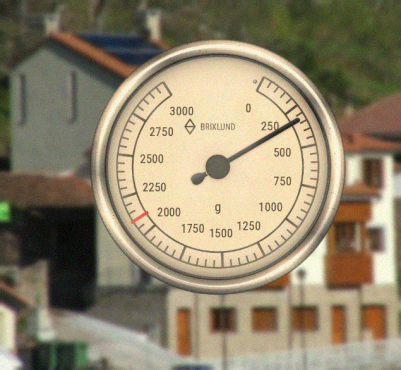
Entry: 325g
